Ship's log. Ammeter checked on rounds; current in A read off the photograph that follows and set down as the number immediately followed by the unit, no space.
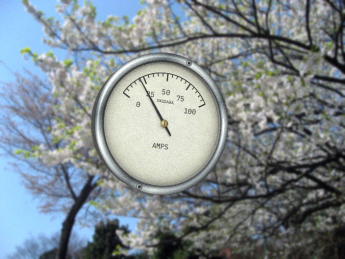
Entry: 20A
